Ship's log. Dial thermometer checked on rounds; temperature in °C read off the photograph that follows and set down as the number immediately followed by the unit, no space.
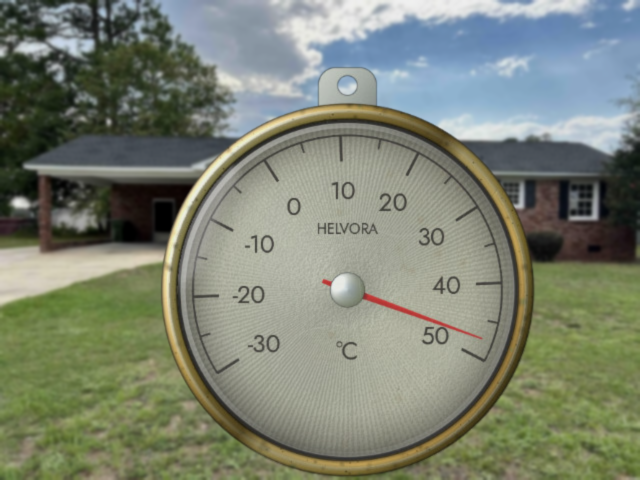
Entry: 47.5°C
